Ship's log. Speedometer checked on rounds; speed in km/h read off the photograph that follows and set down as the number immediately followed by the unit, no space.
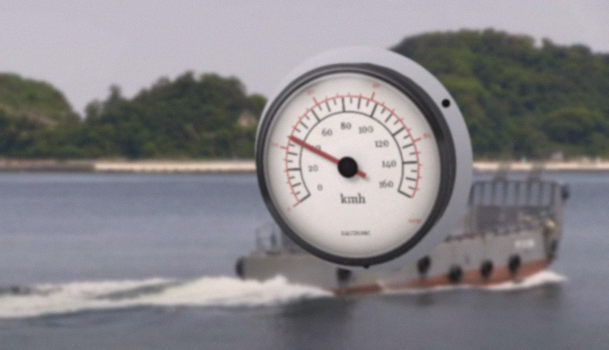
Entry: 40km/h
